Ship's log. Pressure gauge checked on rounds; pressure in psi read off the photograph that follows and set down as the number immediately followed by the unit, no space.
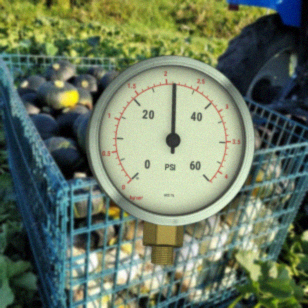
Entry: 30psi
